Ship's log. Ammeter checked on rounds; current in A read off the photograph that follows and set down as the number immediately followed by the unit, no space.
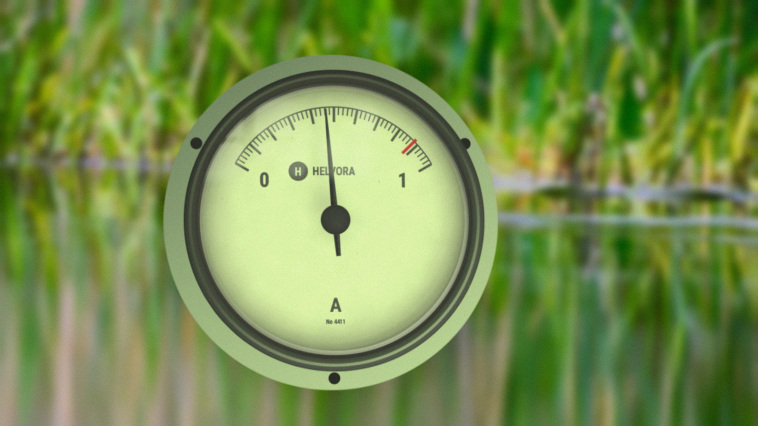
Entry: 0.46A
